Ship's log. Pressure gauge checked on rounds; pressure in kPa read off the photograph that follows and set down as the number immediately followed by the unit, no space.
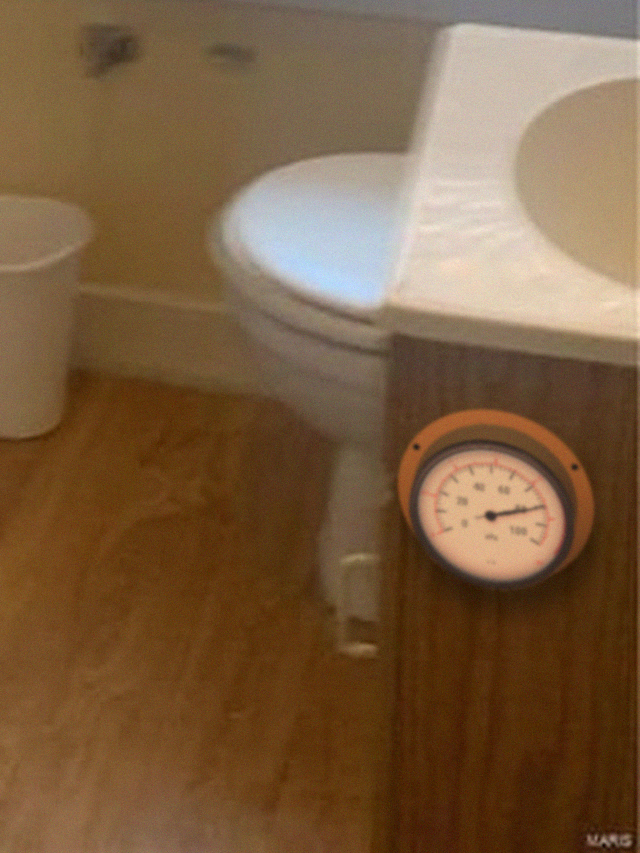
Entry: 80kPa
